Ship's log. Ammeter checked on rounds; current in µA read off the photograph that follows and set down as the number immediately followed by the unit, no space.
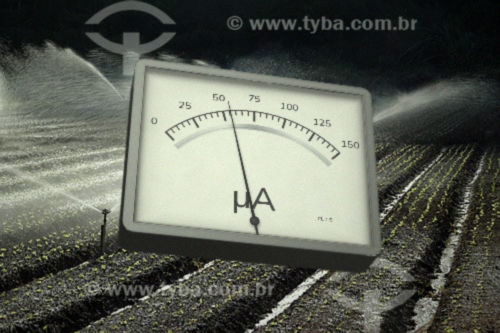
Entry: 55µA
